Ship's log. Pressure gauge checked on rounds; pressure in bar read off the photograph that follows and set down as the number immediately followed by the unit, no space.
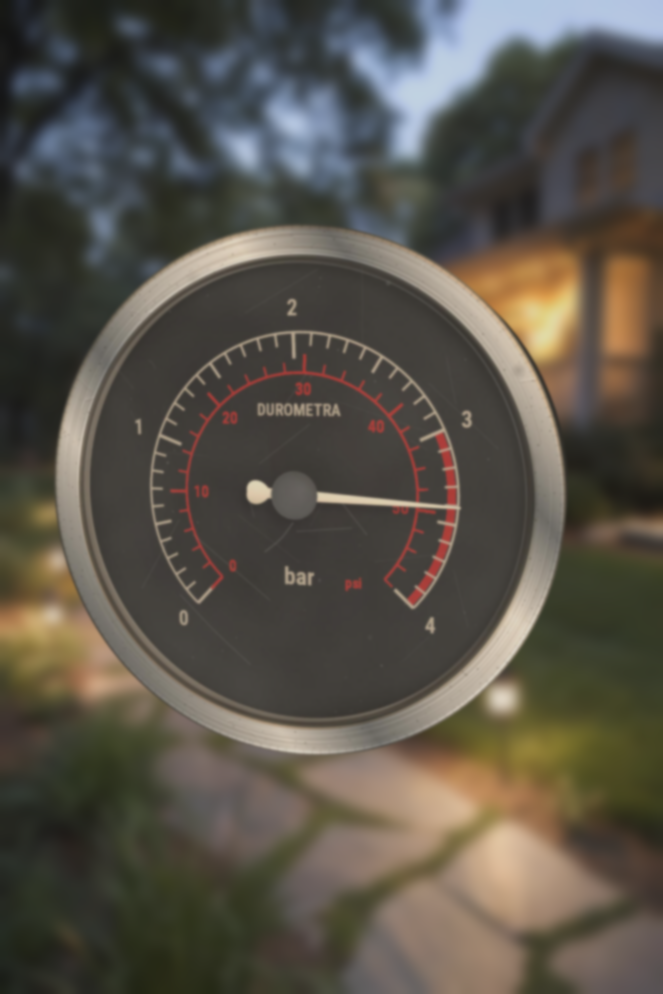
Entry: 3.4bar
